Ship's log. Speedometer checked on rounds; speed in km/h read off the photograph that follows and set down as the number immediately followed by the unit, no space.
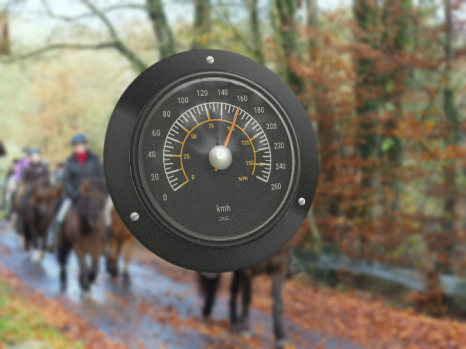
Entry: 160km/h
